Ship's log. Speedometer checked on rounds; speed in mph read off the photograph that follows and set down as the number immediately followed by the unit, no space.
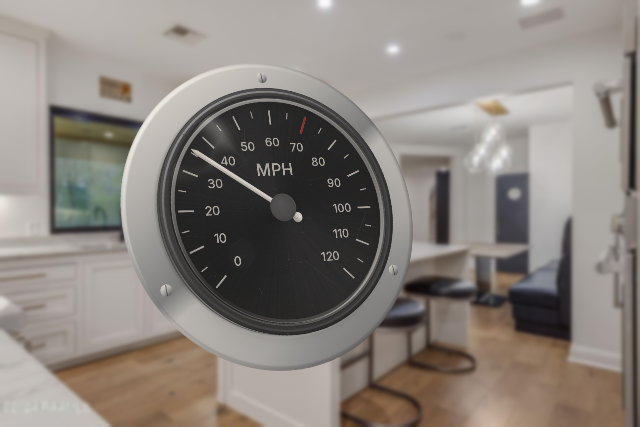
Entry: 35mph
